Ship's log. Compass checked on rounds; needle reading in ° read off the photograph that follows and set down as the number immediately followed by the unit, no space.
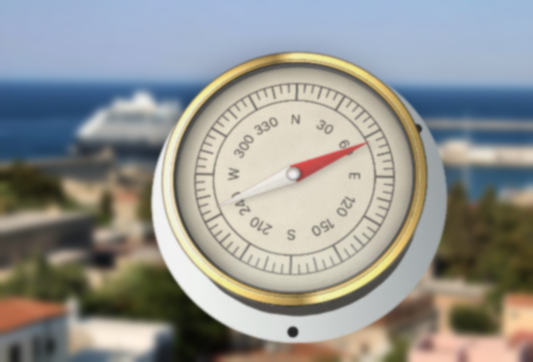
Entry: 65°
